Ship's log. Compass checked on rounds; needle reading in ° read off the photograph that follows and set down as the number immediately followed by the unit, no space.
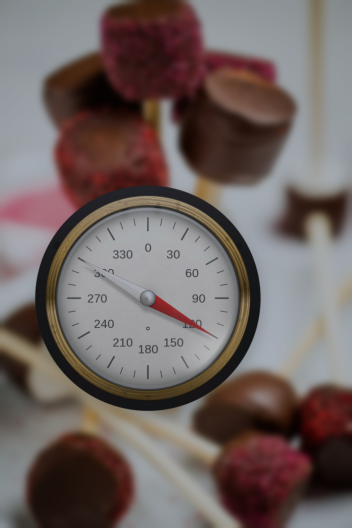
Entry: 120°
